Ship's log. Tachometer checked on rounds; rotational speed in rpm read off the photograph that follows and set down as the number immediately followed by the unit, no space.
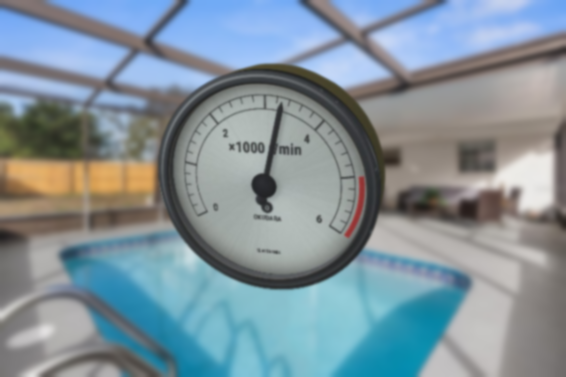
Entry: 3300rpm
